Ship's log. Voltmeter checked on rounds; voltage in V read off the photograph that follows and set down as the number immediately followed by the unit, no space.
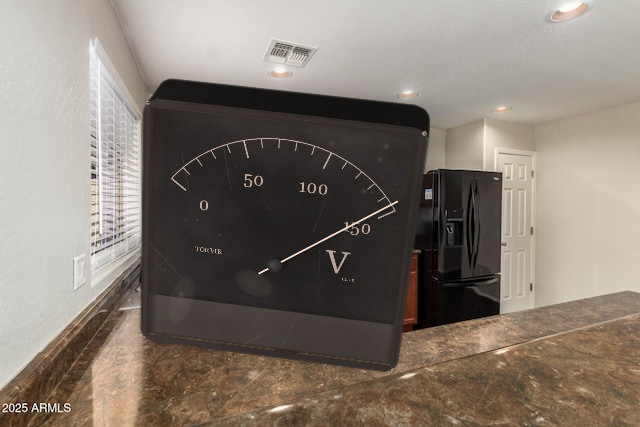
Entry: 145V
